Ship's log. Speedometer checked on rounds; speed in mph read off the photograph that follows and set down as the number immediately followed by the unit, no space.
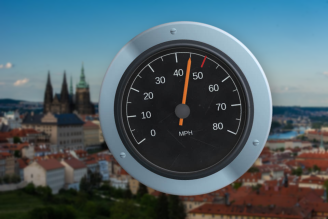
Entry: 45mph
